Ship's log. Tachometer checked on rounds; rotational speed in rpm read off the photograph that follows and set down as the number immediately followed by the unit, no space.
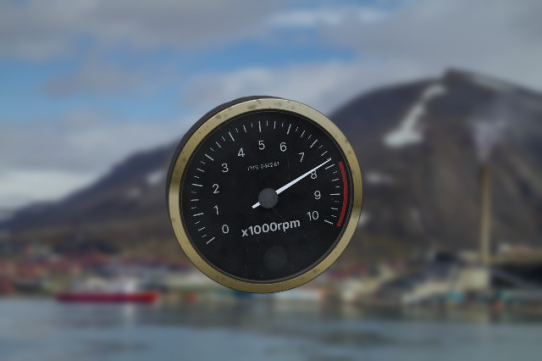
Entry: 7750rpm
